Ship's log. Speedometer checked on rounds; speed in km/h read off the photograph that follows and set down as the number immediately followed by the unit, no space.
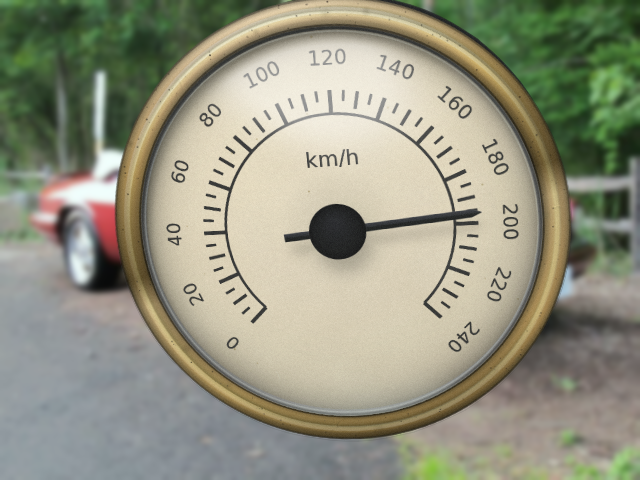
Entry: 195km/h
